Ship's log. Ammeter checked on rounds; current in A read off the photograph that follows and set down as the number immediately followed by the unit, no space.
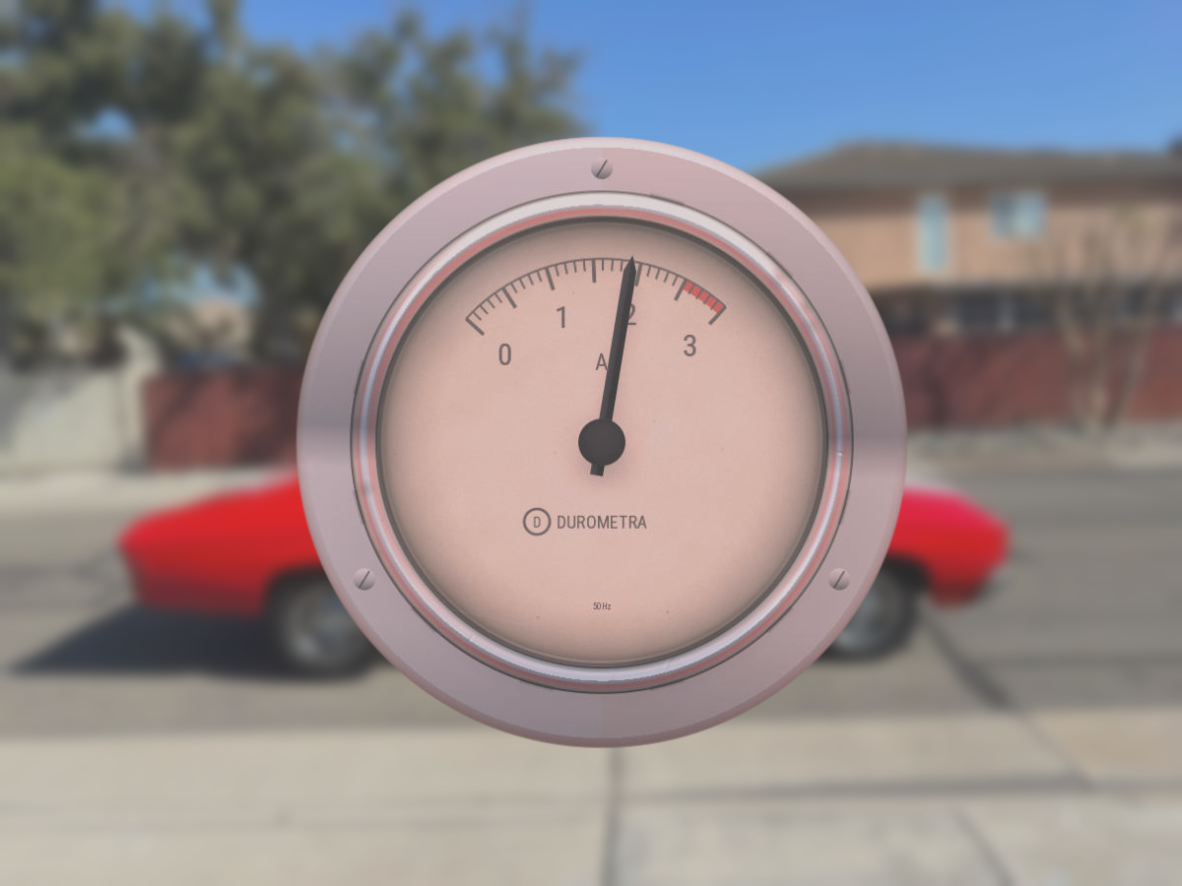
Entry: 1.9A
